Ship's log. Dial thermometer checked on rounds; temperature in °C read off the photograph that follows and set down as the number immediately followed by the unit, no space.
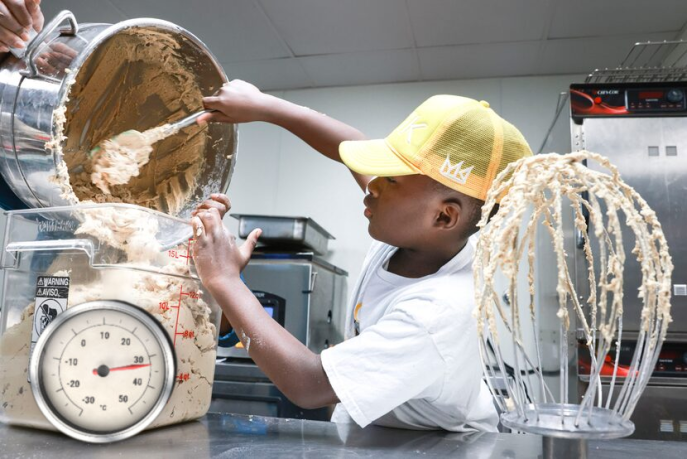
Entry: 32.5°C
